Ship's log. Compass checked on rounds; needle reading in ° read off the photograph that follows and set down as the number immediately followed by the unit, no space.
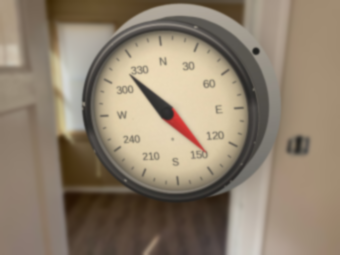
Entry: 140°
